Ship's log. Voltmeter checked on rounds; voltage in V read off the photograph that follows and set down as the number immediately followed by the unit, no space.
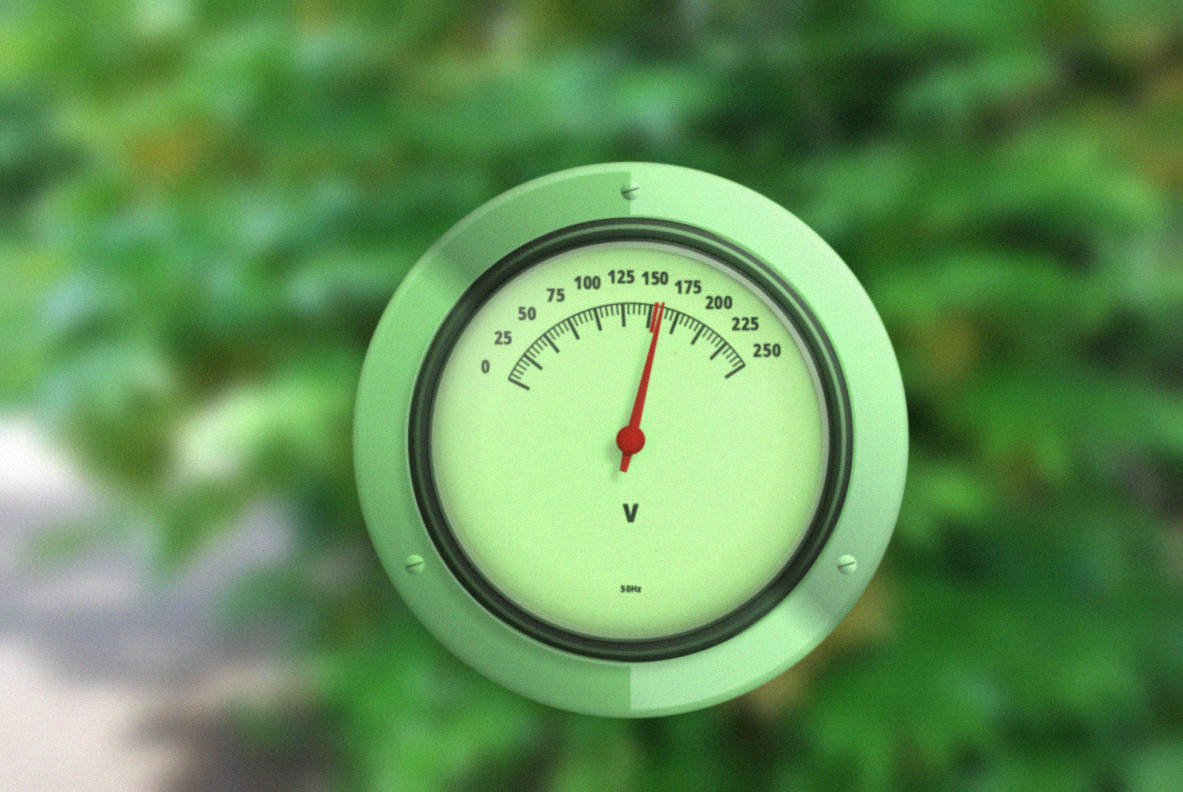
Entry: 160V
